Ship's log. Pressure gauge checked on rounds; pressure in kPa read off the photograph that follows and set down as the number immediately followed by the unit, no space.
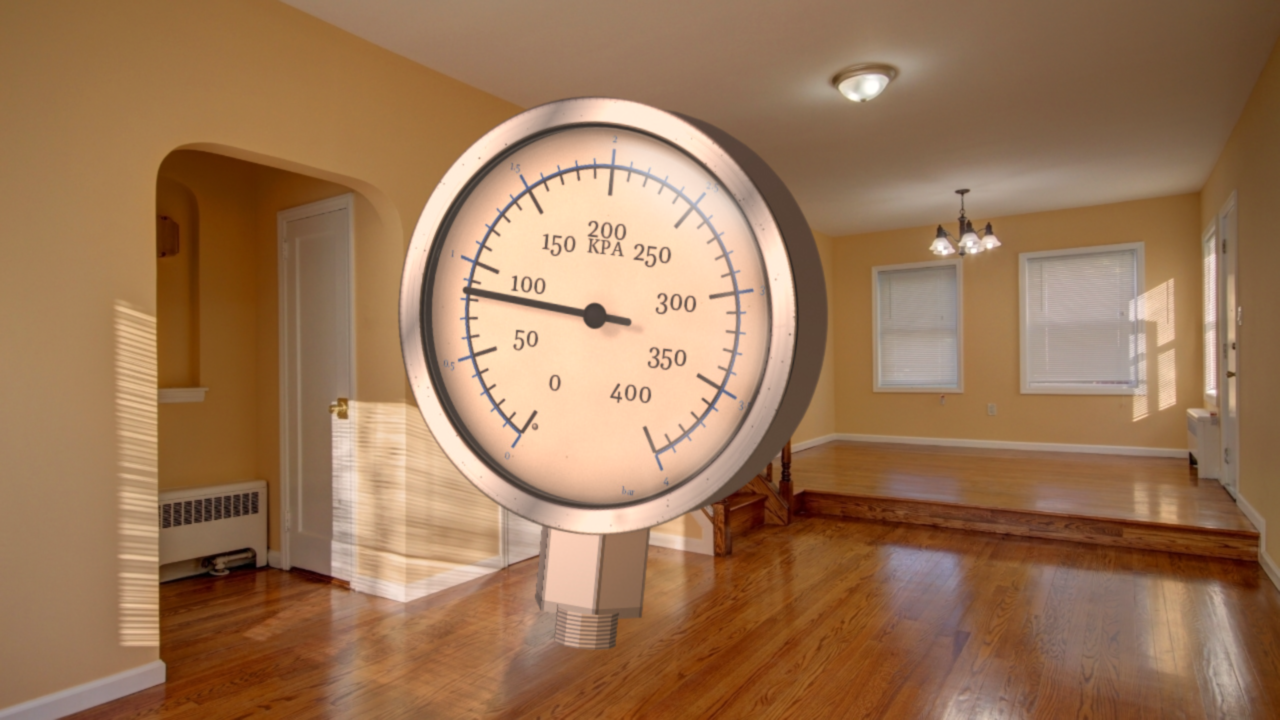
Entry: 85kPa
